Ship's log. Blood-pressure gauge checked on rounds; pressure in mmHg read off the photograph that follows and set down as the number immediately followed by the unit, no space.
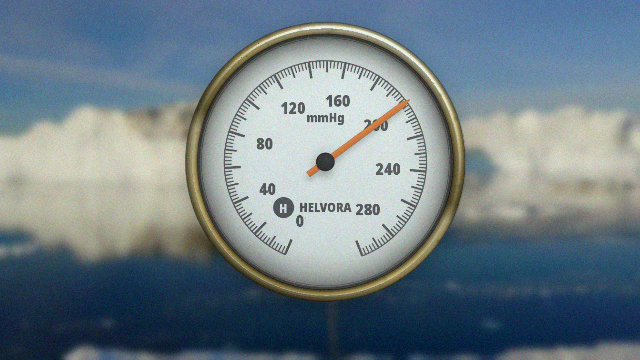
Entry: 200mmHg
